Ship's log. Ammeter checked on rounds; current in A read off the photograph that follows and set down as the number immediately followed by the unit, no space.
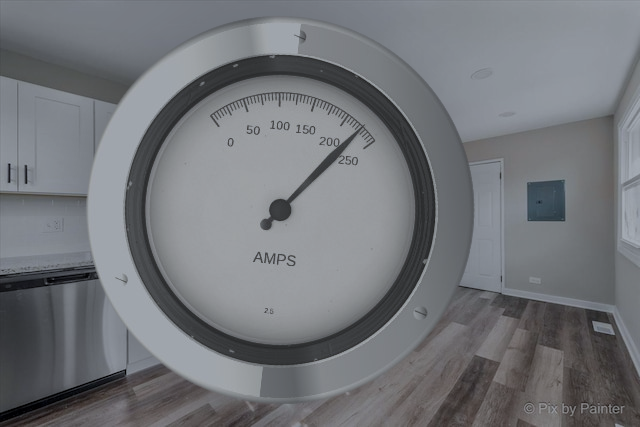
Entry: 225A
